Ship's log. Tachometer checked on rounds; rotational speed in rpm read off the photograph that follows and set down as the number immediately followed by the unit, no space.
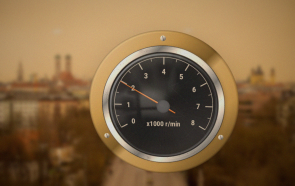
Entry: 2000rpm
